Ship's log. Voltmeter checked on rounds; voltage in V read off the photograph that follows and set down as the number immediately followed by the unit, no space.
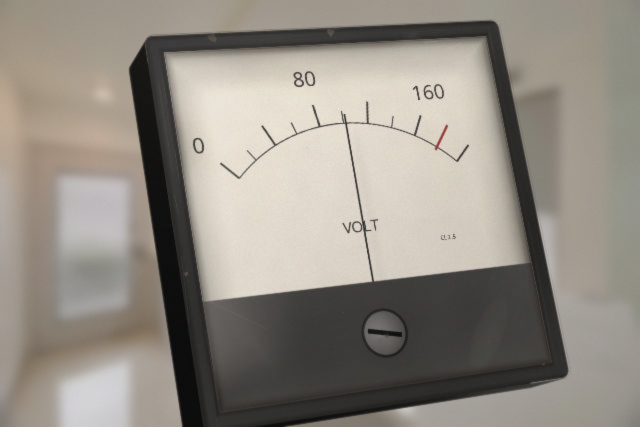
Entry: 100V
